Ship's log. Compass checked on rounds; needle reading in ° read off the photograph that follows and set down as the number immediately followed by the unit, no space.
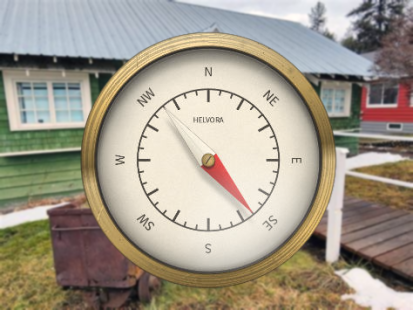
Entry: 140°
